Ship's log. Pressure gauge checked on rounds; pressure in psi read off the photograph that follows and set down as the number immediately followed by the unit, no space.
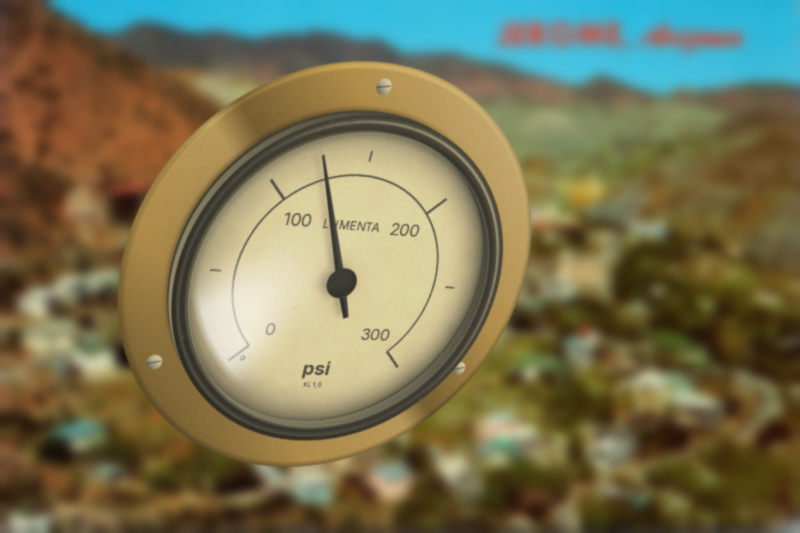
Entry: 125psi
